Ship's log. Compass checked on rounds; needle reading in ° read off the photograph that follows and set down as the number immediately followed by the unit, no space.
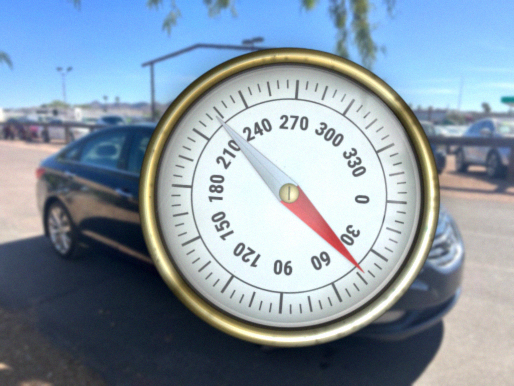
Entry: 42.5°
